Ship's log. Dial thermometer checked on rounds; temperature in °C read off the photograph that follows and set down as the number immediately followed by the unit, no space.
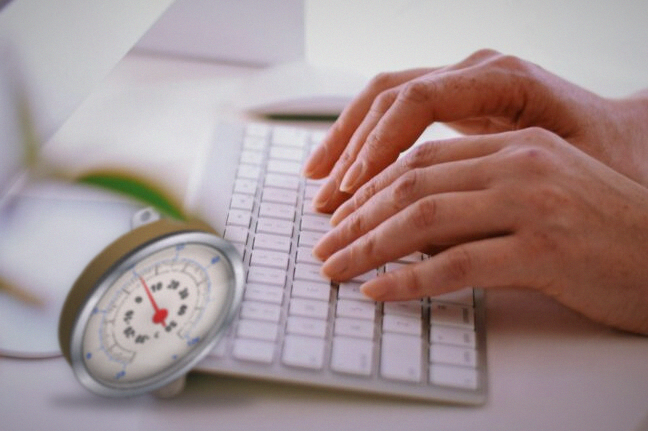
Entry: 5°C
